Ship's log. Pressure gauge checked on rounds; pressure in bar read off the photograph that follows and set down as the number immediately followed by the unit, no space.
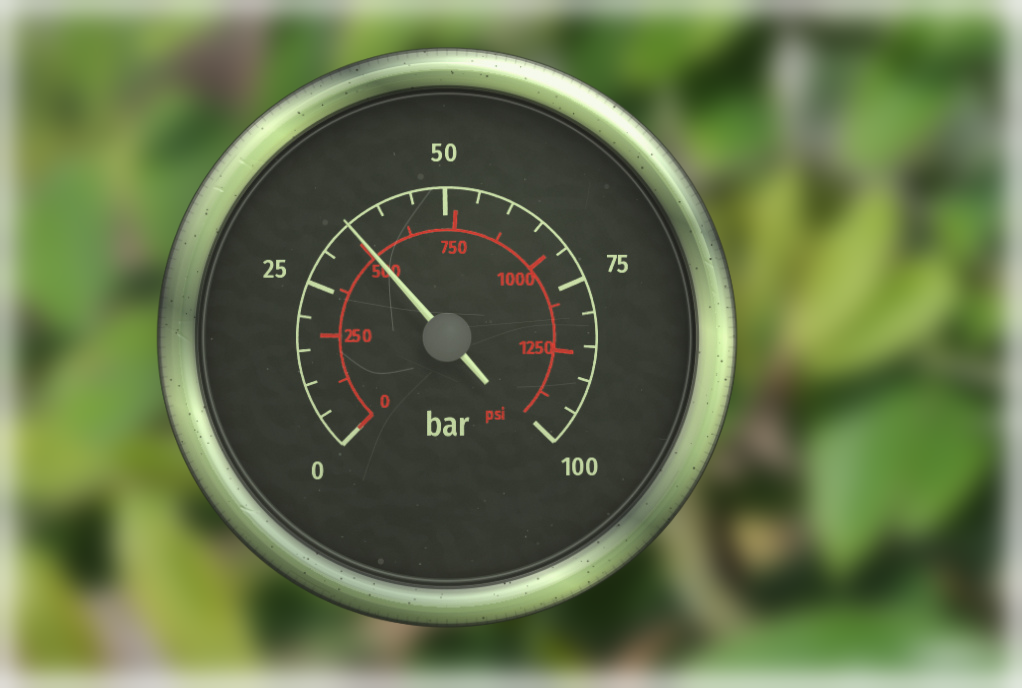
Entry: 35bar
